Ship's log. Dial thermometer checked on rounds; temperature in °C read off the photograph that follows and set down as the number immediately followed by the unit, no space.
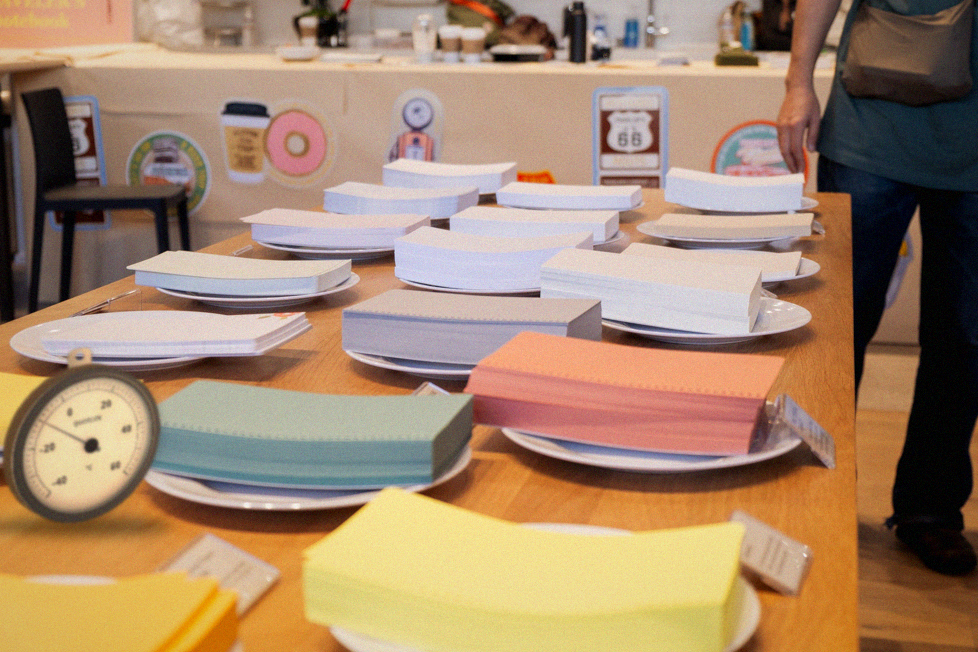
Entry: -10°C
